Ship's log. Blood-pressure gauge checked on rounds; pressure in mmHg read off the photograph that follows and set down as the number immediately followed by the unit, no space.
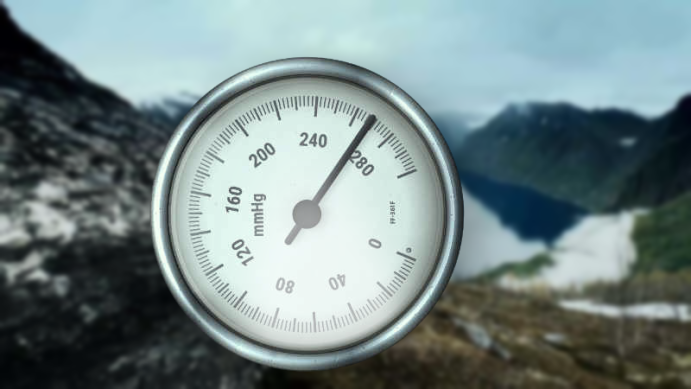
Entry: 268mmHg
